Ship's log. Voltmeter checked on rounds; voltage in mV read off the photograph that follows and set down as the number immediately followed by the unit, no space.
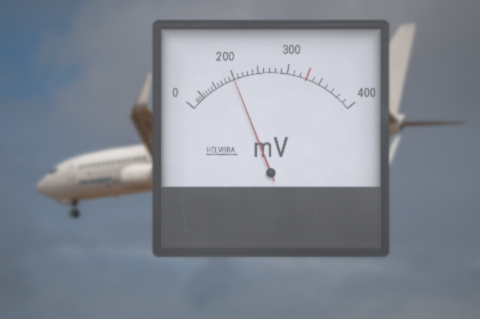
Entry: 200mV
